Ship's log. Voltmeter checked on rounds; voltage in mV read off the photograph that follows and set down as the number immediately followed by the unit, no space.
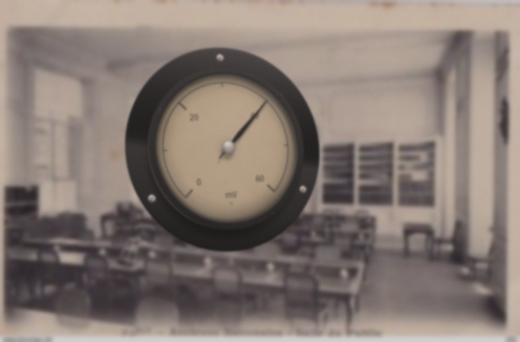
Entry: 40mV
